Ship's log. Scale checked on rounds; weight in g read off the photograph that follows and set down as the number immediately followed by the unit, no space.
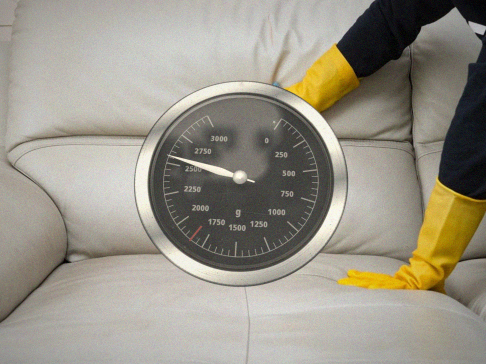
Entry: 2550g
